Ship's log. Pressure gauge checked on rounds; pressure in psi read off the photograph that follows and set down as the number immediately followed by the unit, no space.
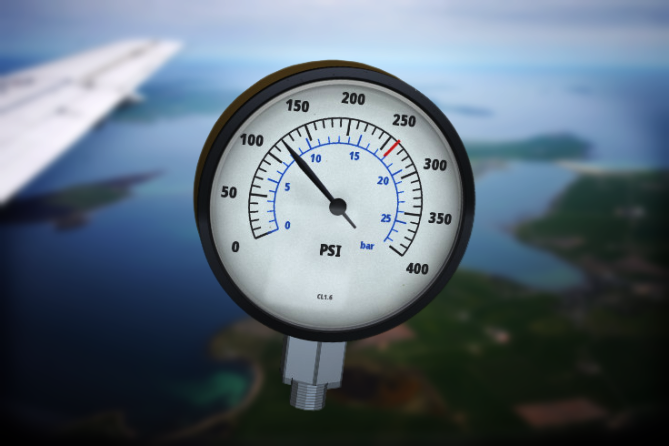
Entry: 120psi
